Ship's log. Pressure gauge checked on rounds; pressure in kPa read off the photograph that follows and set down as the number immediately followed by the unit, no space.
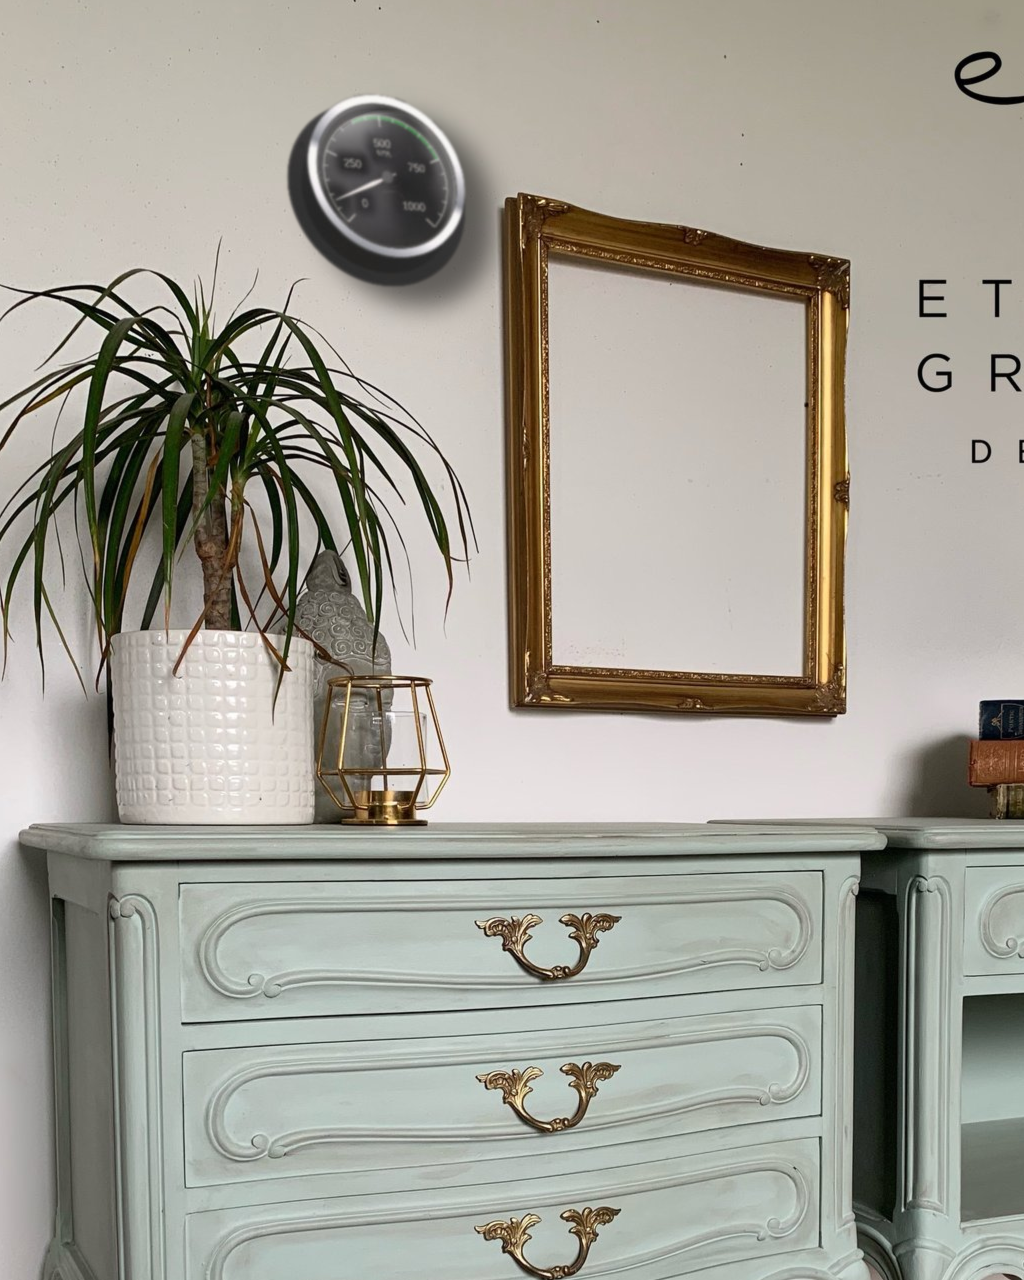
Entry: 75kPa
